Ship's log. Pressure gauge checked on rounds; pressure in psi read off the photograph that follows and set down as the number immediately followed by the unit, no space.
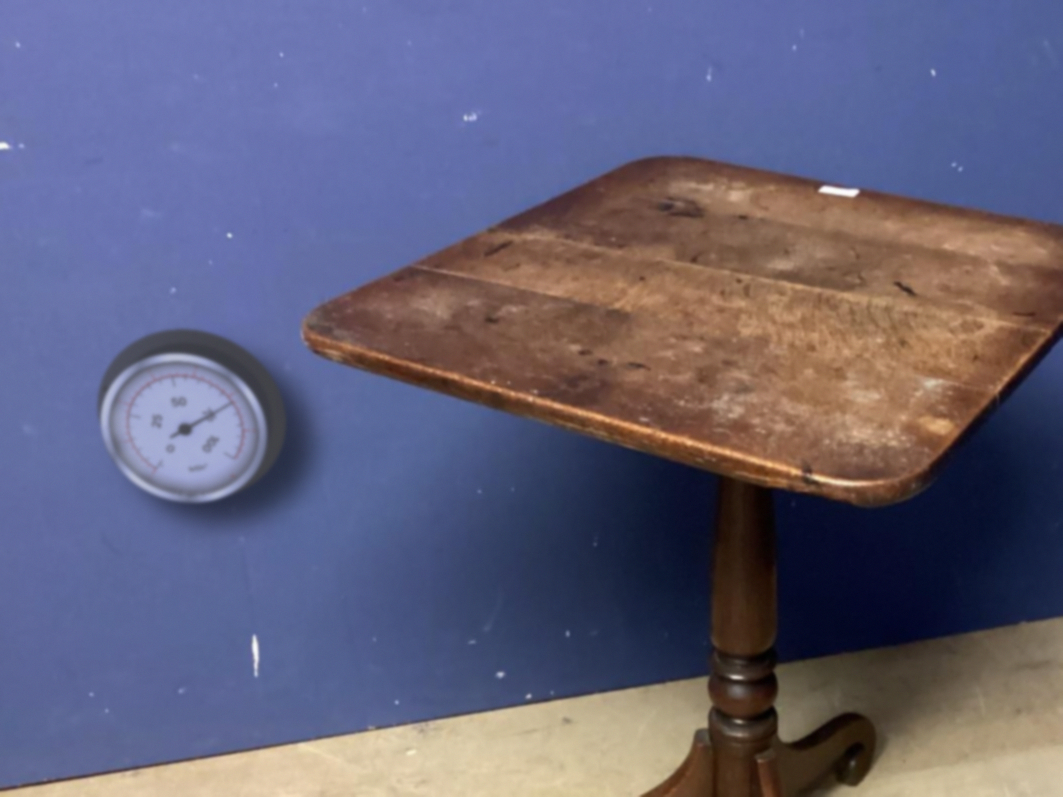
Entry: 75psi
